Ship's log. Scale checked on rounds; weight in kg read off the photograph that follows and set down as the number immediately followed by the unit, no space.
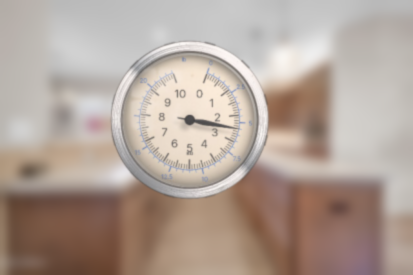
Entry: 2.5kg
